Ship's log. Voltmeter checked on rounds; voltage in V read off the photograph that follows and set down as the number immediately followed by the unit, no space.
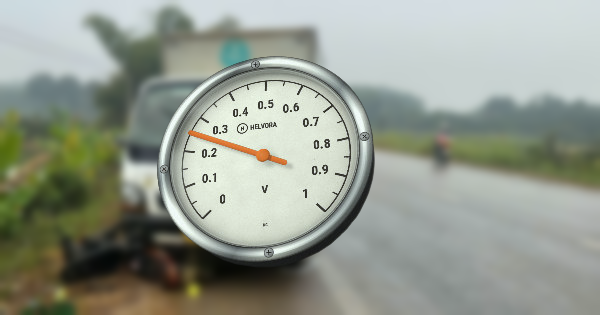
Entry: 0.25V
